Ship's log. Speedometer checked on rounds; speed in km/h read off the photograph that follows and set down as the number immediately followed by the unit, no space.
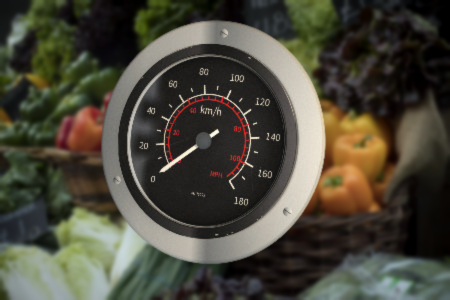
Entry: 0km/h
